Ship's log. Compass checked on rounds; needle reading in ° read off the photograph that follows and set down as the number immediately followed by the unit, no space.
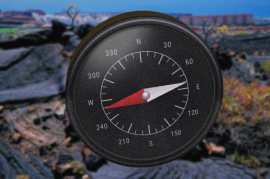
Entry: 260°
